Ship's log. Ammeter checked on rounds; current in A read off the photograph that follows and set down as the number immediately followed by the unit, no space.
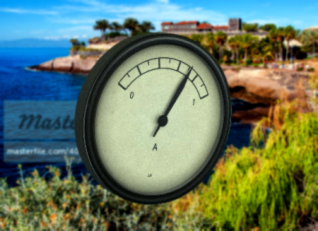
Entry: 0.7A
